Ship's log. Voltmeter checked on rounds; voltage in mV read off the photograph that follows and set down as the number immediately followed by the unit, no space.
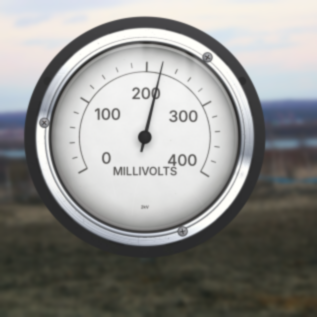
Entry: 220mV
